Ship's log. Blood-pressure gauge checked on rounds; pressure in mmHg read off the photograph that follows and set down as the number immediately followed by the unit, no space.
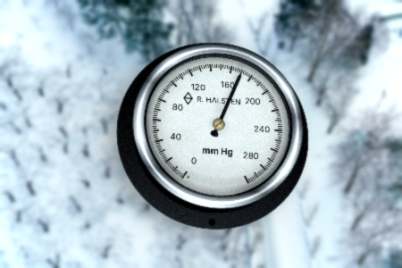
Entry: 170mmHg
